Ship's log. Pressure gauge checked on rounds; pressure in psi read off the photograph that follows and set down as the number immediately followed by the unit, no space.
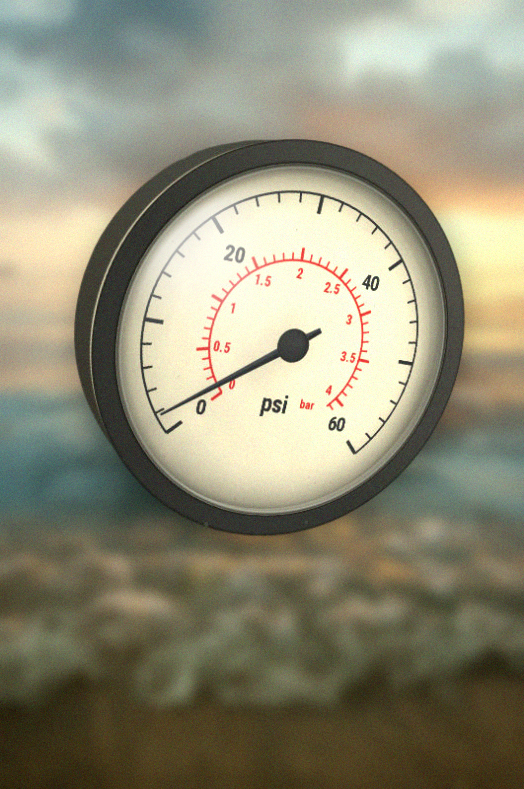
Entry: 2psi
